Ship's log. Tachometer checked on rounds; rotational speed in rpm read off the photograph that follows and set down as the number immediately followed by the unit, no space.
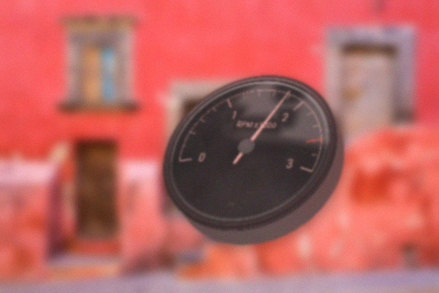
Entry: 1800rpm
